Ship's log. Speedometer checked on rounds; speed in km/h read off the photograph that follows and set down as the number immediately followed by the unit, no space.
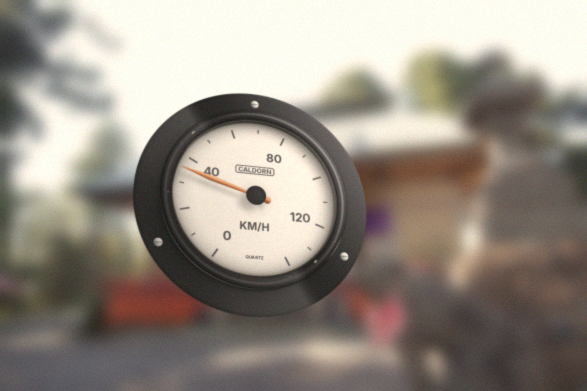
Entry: 35km/h
